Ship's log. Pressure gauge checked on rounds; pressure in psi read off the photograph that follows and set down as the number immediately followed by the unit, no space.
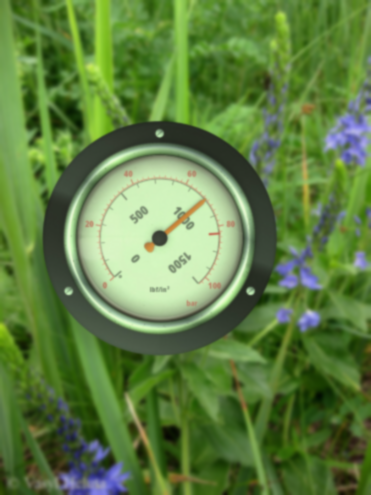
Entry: 1000psi
